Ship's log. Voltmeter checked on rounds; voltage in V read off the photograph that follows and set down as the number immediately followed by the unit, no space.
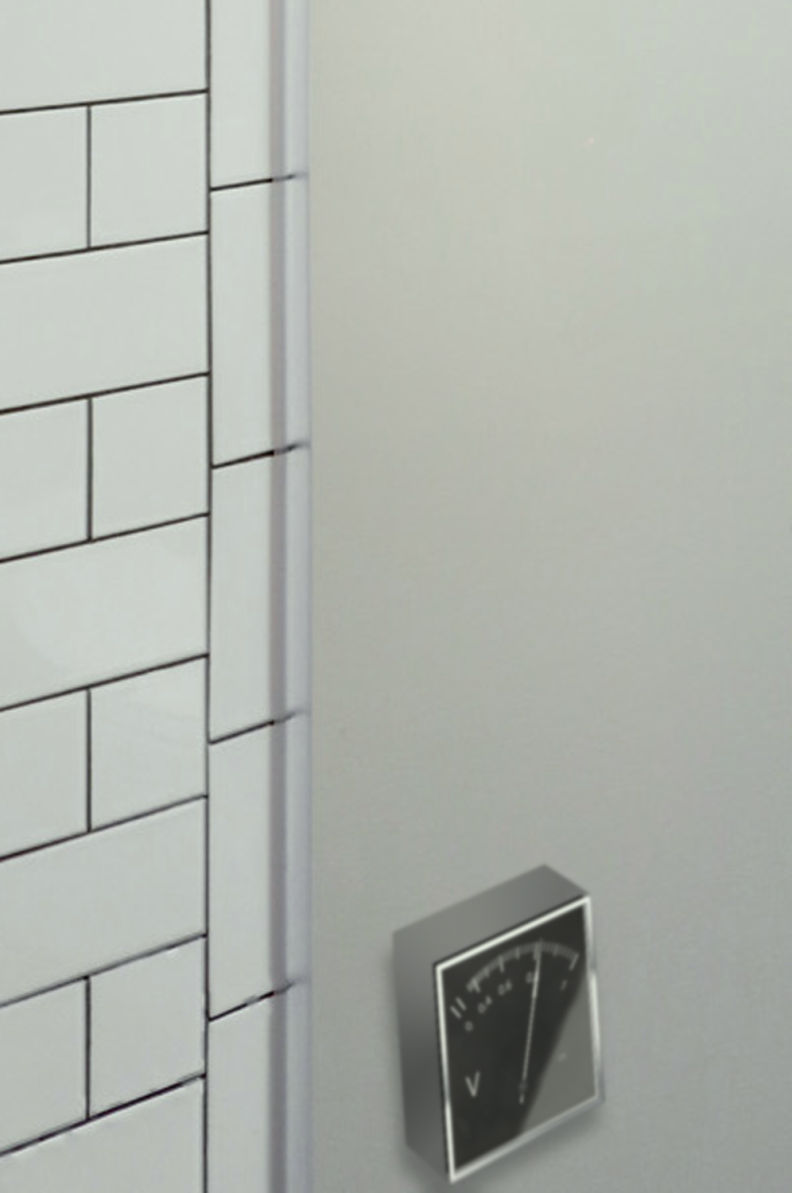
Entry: 0.8V
